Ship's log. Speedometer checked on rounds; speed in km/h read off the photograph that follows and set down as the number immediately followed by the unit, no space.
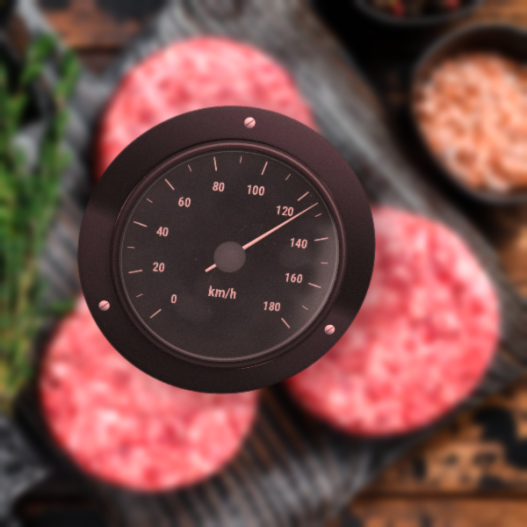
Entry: 125km/h
